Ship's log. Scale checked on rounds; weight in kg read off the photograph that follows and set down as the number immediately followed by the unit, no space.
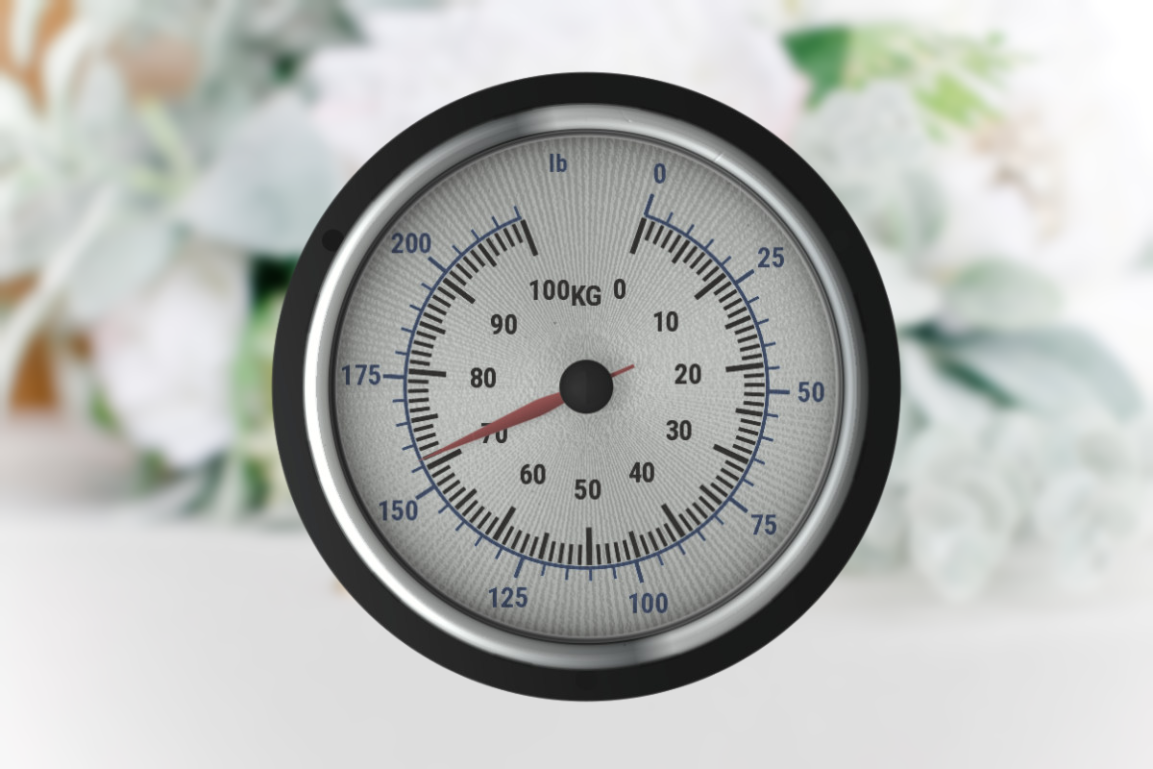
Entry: 71kg
